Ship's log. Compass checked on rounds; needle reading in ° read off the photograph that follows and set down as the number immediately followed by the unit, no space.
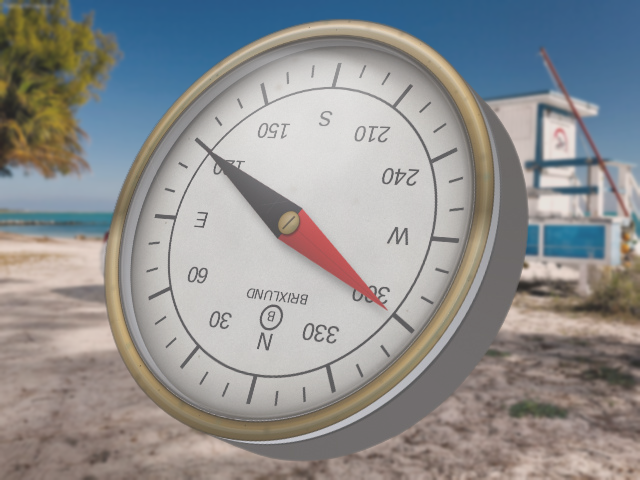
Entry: 300°
